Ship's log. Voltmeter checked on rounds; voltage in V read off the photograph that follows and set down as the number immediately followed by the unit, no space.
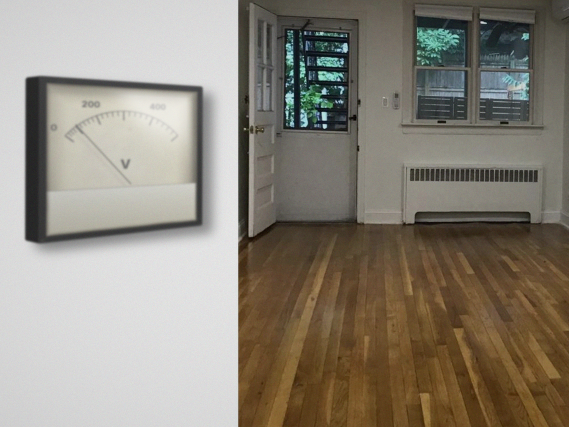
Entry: 100V
